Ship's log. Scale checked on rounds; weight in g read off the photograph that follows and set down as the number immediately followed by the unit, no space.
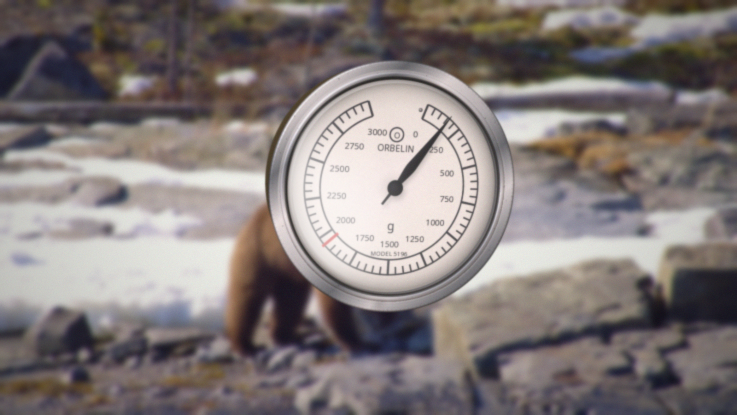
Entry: 150g
